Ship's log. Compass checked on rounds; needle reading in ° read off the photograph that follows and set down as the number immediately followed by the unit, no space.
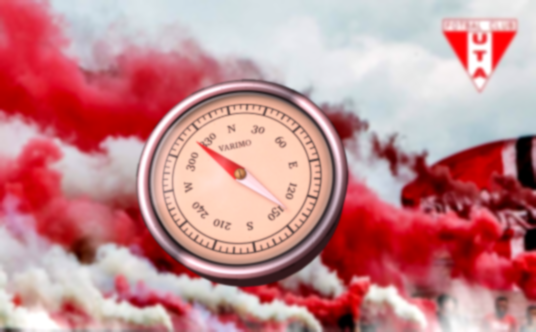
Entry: 320°
